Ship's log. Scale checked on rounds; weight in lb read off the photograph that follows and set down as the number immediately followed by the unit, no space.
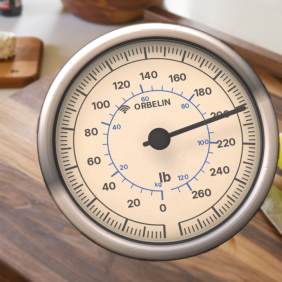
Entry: 202lb
